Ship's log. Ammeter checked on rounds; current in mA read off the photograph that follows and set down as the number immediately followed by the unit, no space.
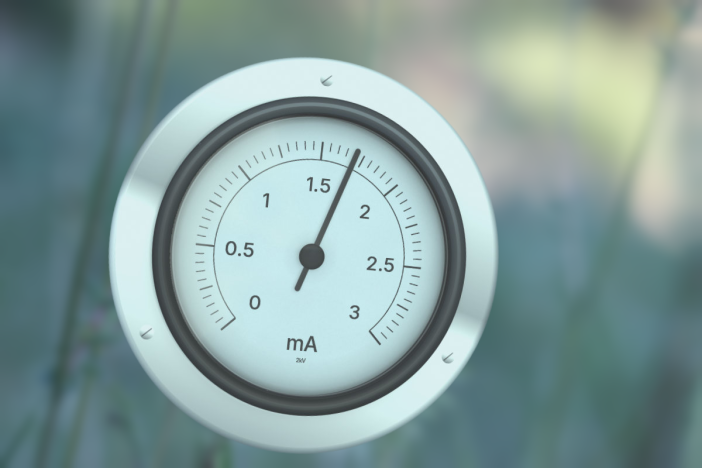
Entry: 1.7mA
